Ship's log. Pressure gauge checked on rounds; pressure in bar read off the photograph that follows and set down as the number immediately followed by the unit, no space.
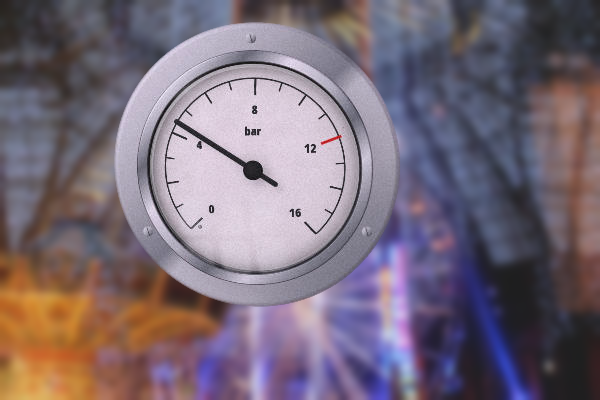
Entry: 4.5bar
